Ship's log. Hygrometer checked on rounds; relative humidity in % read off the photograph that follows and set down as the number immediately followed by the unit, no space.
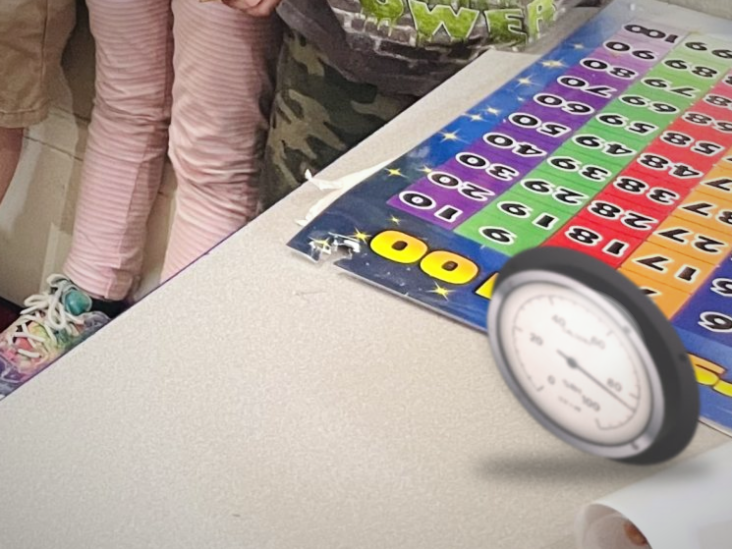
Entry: 84%
